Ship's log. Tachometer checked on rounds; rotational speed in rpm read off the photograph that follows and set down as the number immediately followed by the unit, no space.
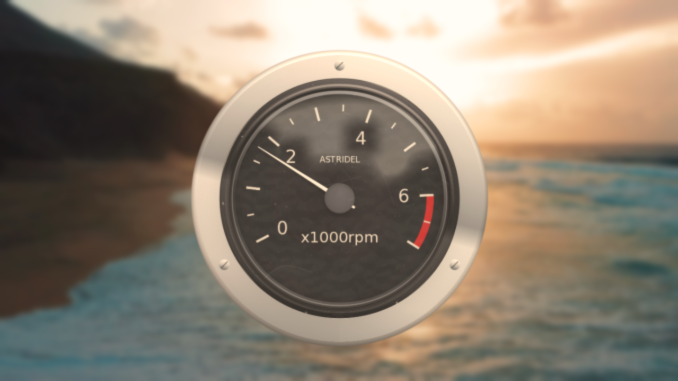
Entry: 1750rpm
